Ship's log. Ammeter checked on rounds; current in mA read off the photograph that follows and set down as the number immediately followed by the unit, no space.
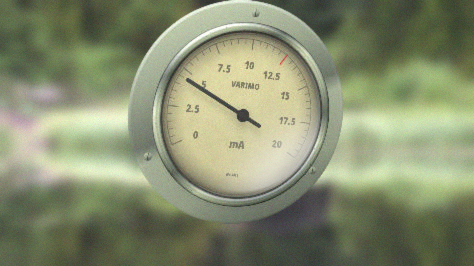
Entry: 4.5mA
